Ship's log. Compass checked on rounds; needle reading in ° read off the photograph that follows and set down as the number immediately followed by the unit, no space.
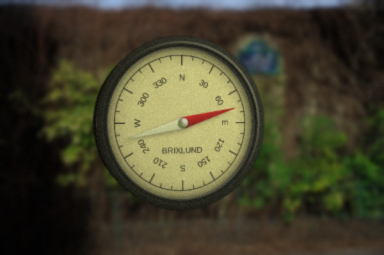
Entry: 75°
